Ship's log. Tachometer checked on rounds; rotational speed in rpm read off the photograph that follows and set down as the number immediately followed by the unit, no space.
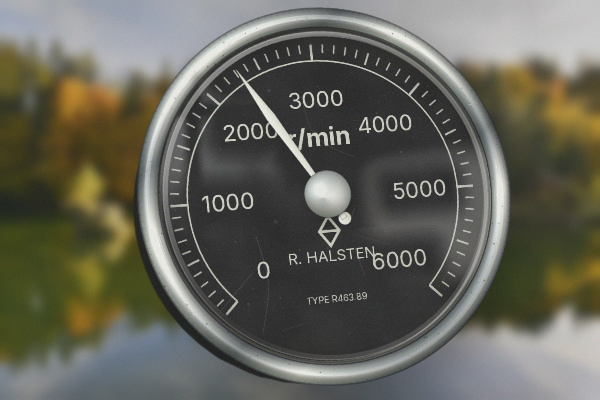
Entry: 2300rpm
